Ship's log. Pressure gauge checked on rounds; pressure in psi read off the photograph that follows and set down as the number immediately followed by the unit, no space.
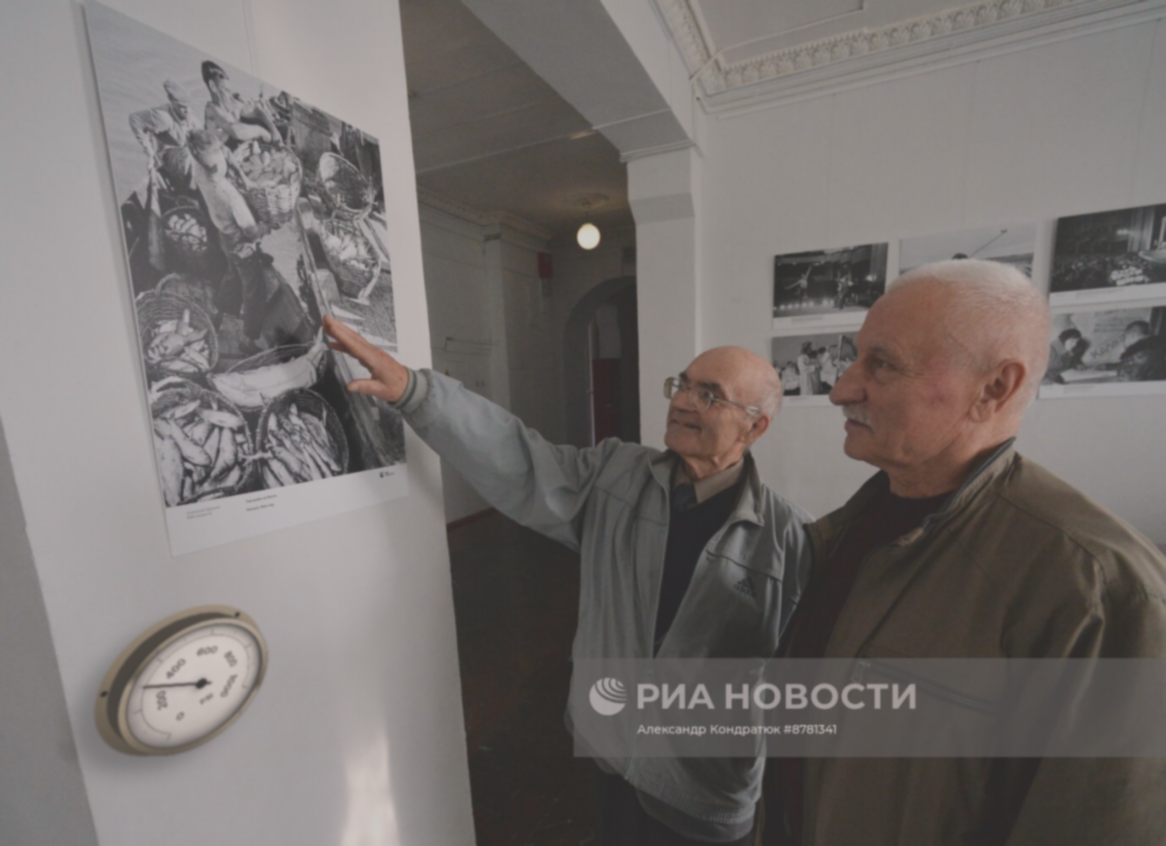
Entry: 300psi
